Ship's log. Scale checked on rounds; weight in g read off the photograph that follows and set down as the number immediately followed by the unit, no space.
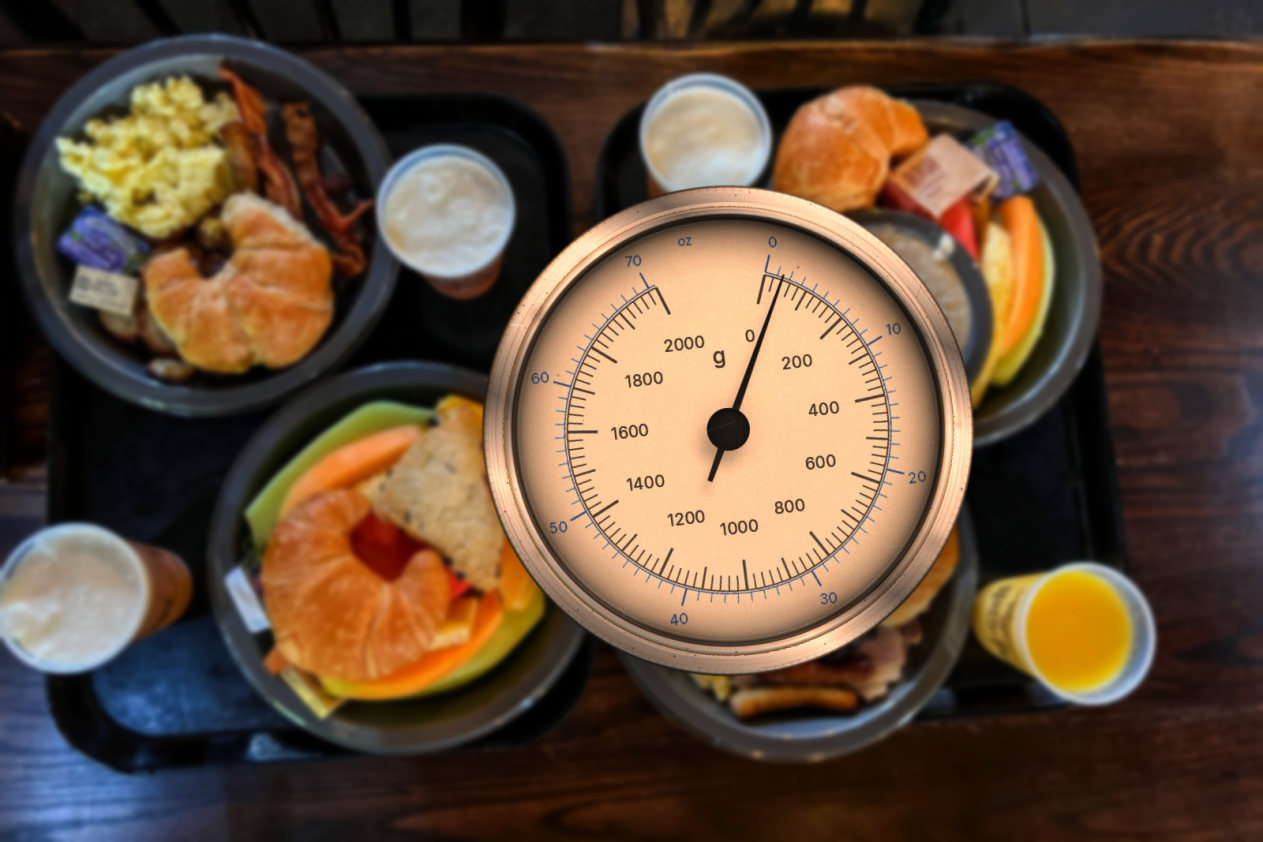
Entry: 40g
